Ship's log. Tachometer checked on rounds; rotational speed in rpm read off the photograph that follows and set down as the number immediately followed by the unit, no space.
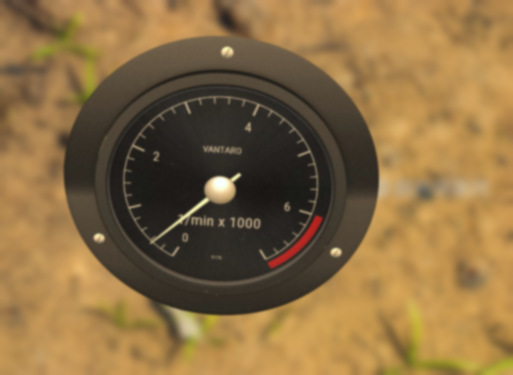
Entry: 400rpm
